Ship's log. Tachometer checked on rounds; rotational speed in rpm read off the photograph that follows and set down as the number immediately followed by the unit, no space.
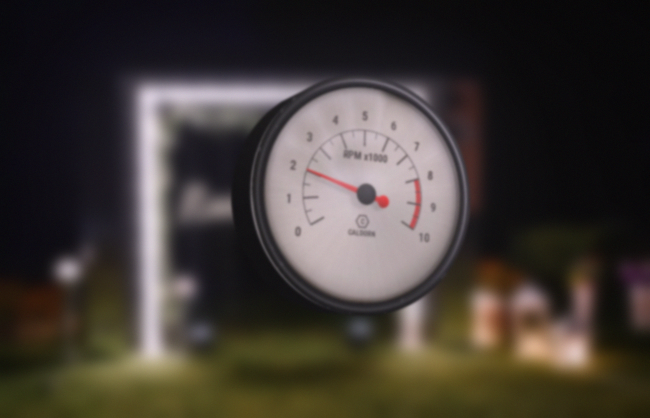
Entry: 2000rpm
